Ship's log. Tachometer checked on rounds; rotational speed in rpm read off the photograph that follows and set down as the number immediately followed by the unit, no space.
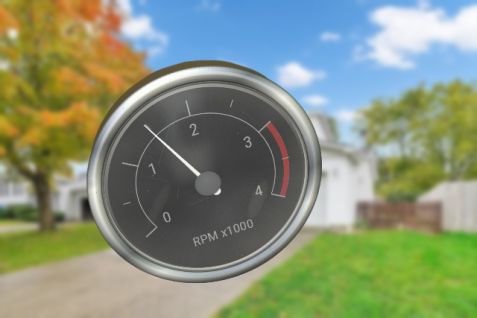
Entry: 1500rpm
